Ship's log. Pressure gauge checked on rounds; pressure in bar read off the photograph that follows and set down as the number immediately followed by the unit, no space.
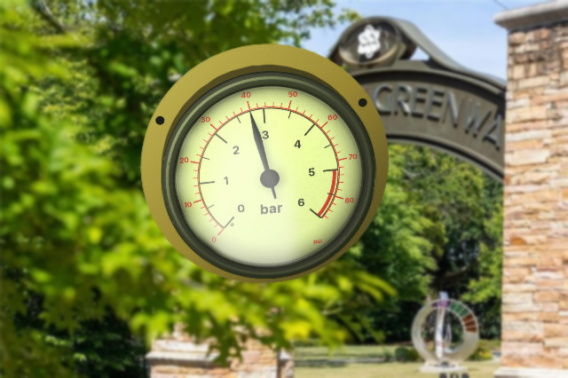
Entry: 2.75bar
